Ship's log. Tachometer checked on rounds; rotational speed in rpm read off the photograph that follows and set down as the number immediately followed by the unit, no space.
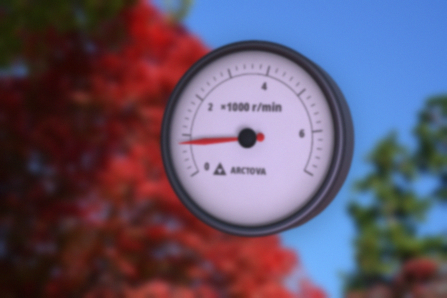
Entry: 800rpm
